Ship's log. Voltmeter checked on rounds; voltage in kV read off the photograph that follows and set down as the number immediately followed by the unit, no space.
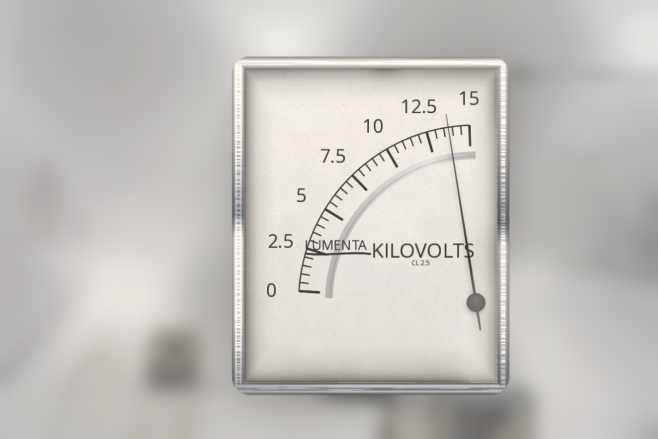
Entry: 13.75kV
